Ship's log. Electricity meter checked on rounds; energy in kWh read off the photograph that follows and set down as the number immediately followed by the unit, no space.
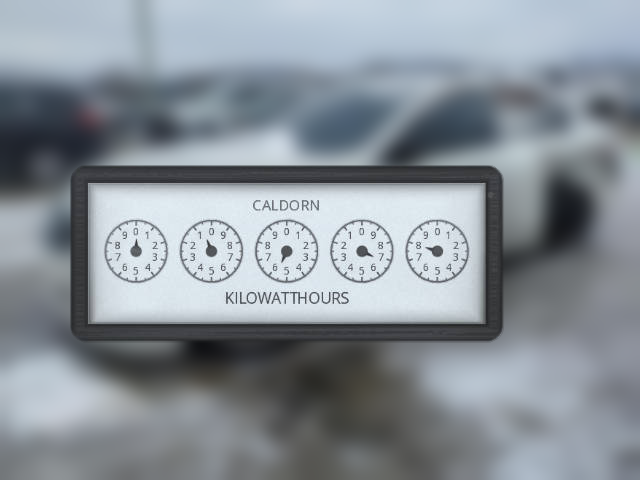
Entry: 568kWh
